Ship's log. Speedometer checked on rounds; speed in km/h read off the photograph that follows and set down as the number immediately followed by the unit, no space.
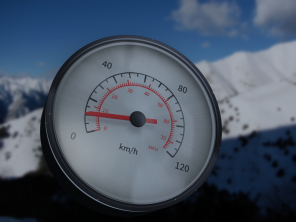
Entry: 10km/h
